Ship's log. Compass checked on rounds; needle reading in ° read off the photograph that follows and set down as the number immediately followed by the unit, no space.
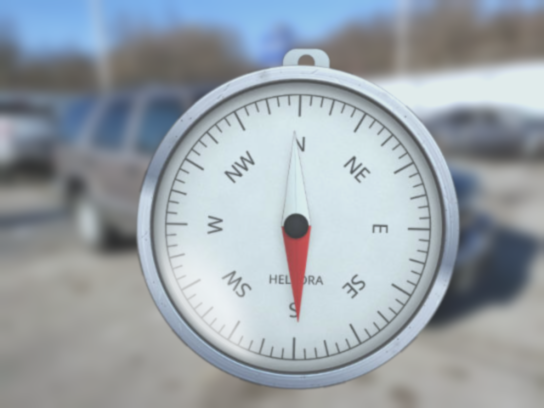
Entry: 177.5°
